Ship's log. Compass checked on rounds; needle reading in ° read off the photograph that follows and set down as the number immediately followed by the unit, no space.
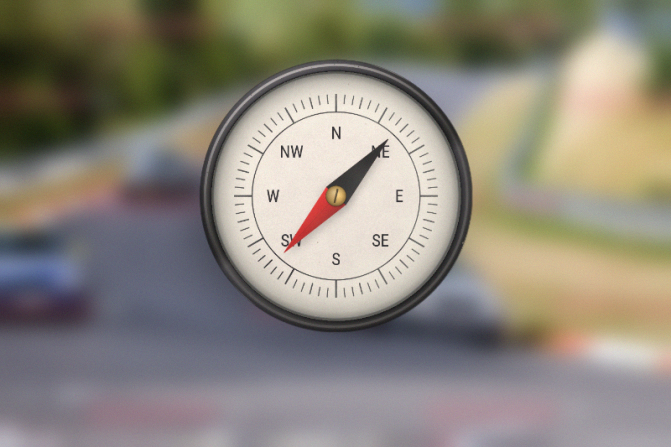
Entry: 222.5°
